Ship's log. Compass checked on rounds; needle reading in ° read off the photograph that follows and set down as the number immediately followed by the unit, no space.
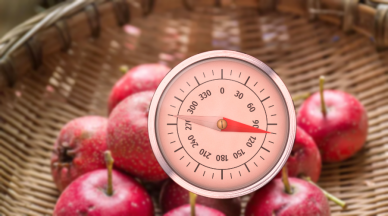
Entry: 100°
